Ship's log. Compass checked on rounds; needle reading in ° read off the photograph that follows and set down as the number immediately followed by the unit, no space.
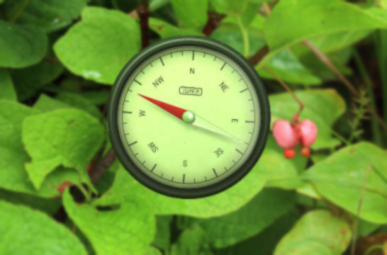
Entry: 290°
